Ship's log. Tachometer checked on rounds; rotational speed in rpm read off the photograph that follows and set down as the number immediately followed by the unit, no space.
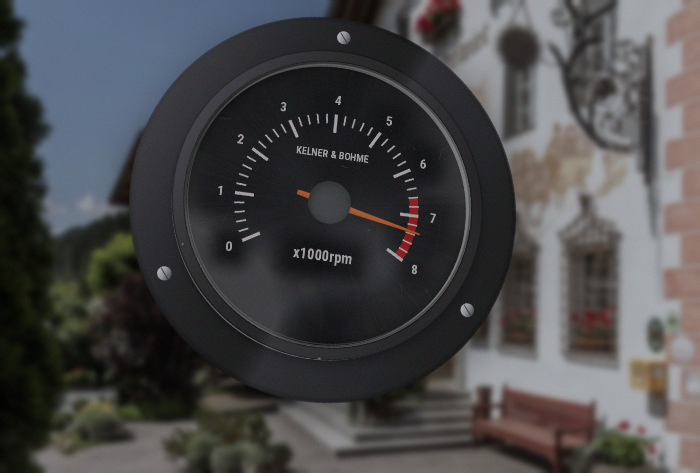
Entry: 7400rpm
